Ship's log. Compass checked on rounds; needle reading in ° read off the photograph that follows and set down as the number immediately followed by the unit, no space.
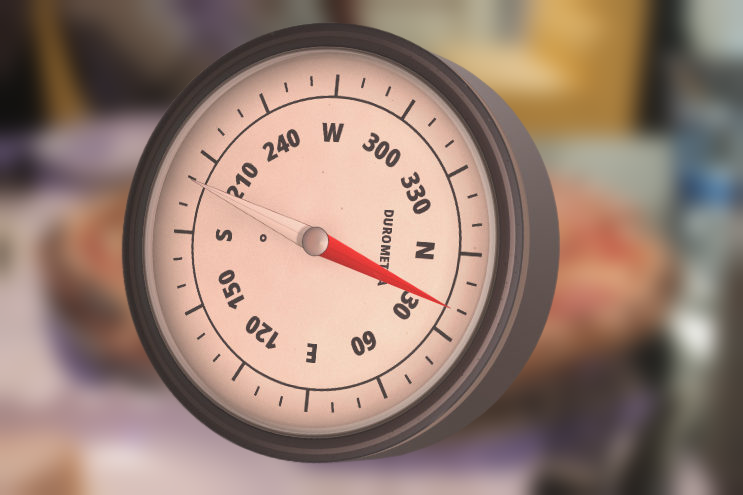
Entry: 20°
